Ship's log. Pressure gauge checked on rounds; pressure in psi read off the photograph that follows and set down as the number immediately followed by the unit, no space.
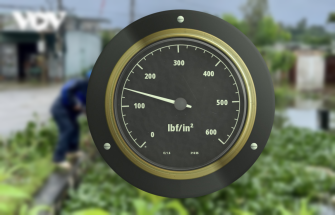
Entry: 140psi
